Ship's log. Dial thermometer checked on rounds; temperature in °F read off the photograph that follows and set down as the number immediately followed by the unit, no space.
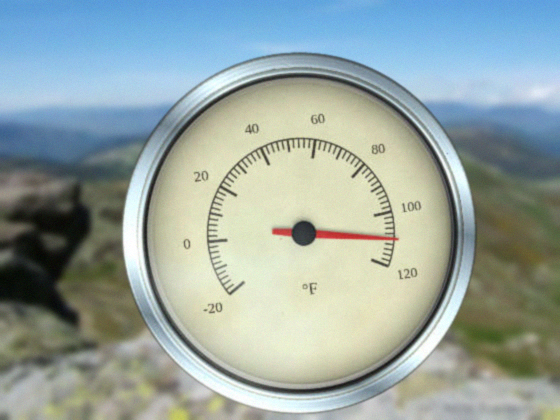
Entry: 110°F
